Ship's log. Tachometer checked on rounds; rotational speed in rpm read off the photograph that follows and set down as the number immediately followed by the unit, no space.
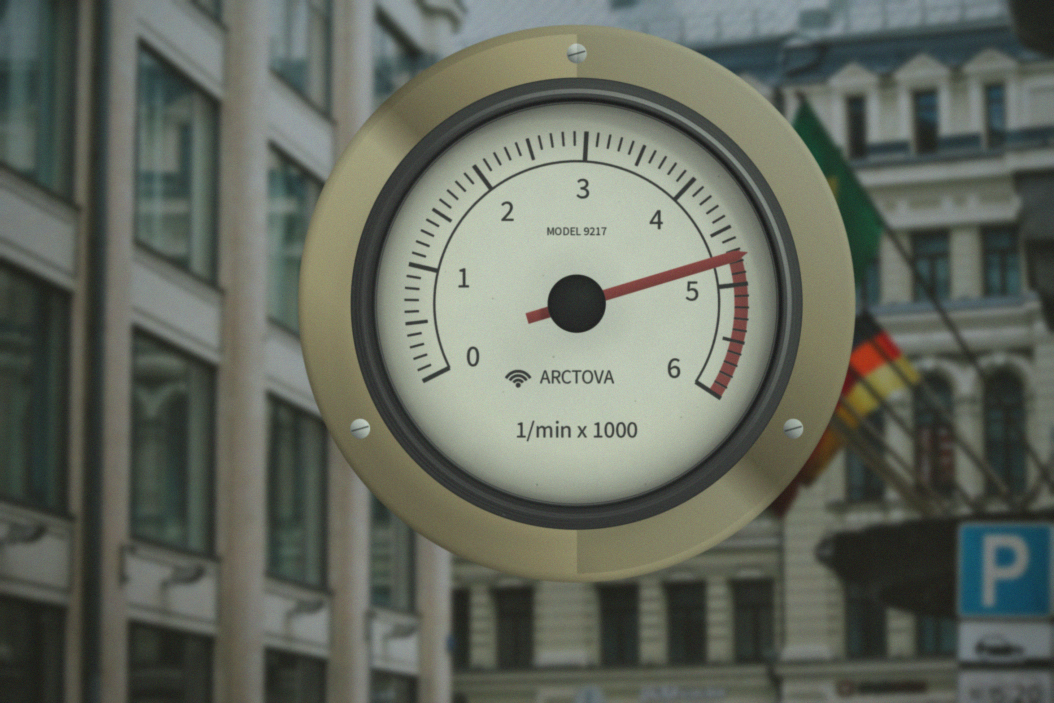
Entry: 4750rpm
